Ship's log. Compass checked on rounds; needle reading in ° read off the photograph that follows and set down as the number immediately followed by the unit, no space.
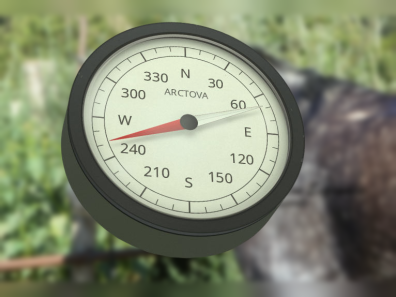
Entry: 250°
